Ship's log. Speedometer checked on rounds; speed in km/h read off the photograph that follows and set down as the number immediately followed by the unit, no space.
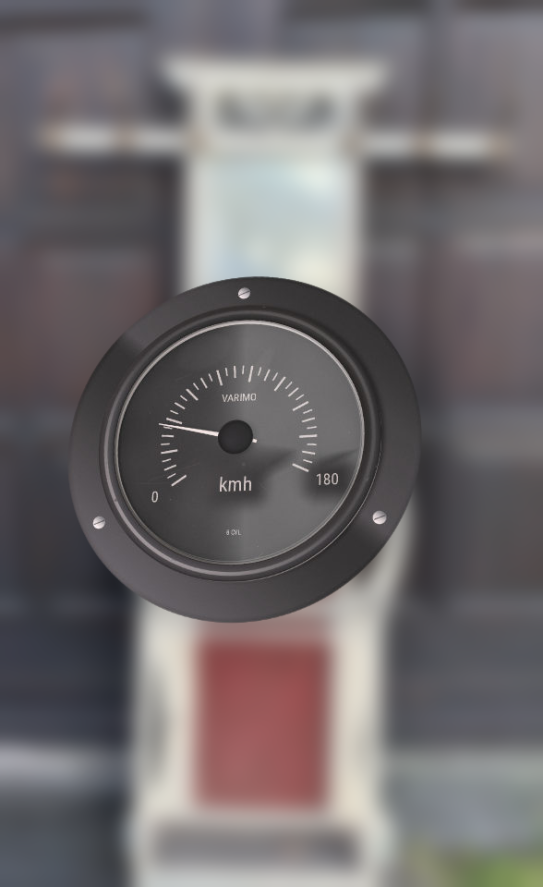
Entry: 35km/h
